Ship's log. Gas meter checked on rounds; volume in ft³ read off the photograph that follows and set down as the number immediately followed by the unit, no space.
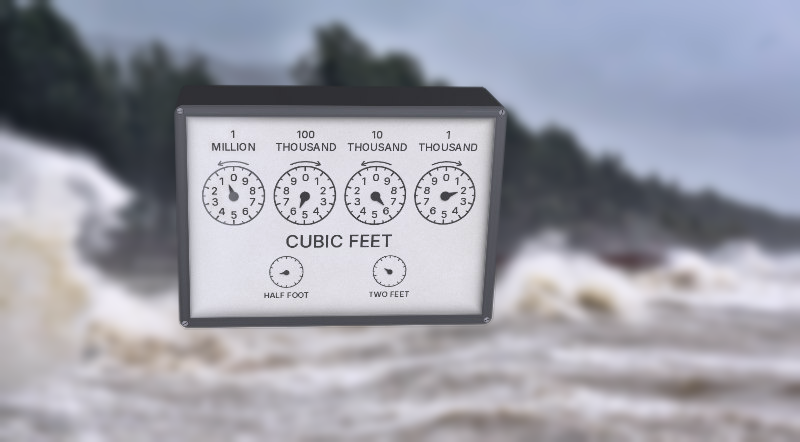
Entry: 56200ft³
